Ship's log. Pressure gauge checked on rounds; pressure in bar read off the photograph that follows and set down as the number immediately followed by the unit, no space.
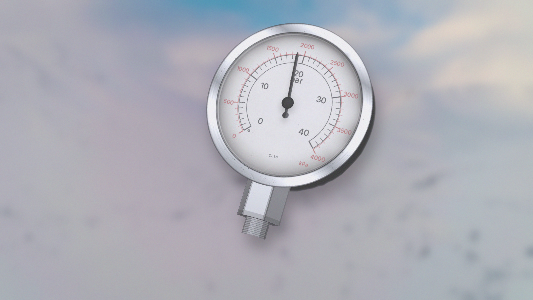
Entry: 19bar
